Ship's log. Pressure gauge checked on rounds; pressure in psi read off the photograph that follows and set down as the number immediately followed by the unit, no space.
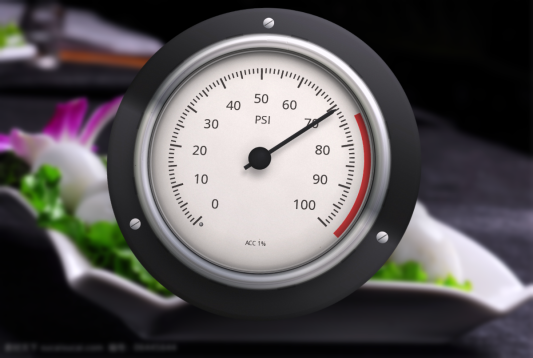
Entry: 71psi
